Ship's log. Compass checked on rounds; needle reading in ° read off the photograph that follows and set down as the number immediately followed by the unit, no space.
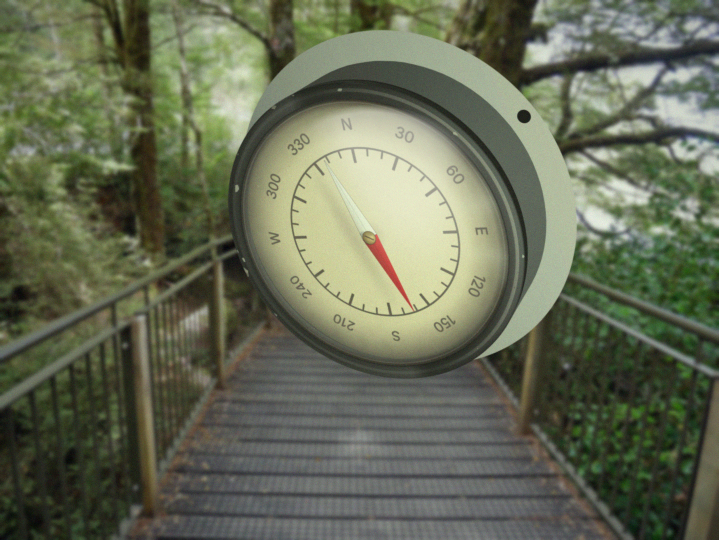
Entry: 160°
